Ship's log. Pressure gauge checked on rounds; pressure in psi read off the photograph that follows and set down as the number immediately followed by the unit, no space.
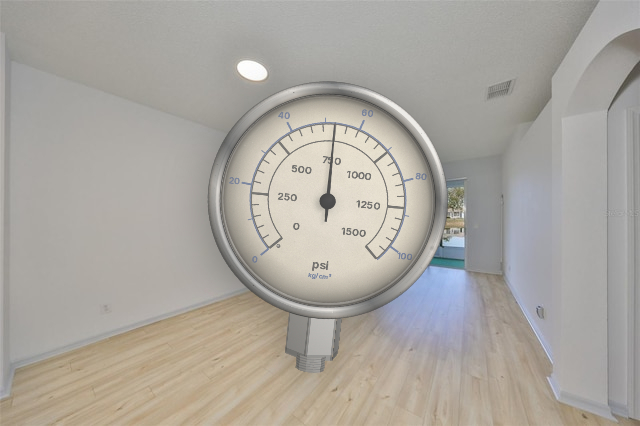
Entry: 750psi
